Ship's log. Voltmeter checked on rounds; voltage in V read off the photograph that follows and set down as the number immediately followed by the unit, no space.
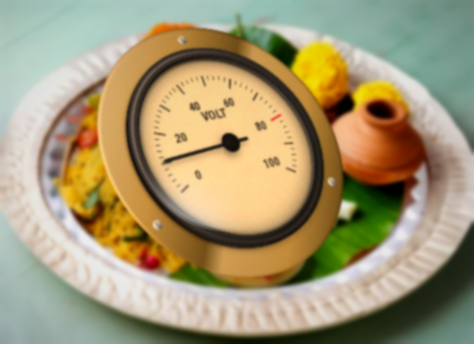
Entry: 10V
